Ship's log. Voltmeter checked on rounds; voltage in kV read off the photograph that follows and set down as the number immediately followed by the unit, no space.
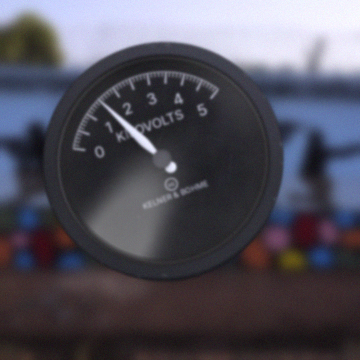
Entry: 1.5kV
